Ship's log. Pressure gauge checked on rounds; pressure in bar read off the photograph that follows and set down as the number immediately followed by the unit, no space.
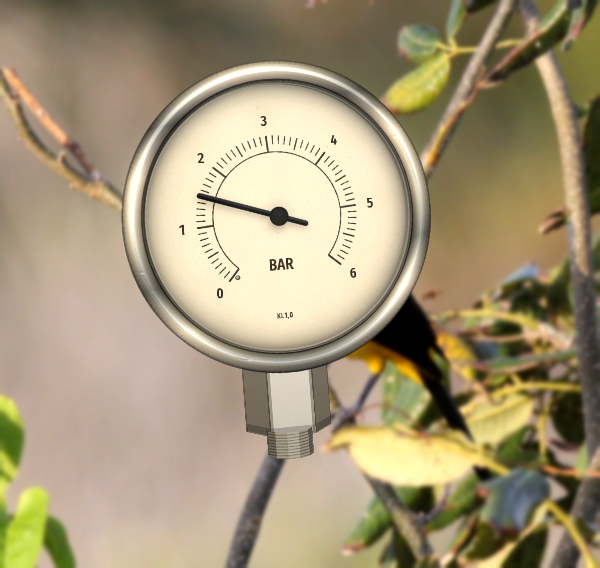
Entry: 1.5bar
